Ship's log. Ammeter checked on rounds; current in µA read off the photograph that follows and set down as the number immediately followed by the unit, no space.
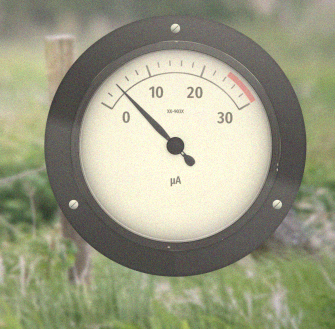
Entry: 4µA
